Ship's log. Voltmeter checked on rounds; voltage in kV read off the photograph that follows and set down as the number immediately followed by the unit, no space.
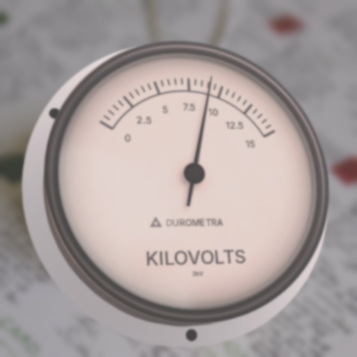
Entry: 9kV
